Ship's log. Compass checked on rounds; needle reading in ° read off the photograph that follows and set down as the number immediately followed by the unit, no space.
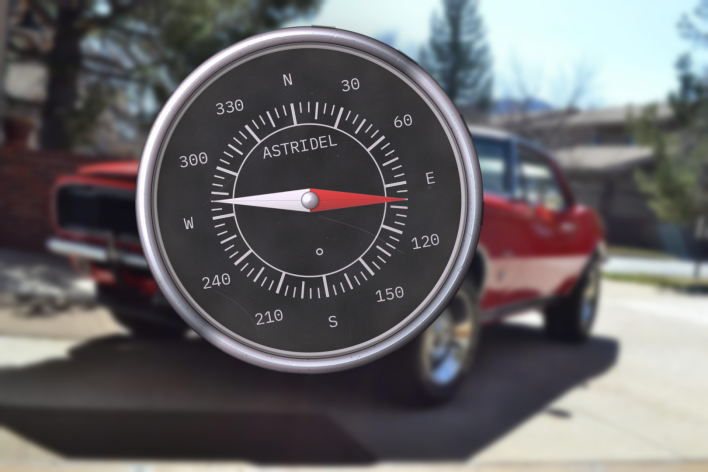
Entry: 100°
